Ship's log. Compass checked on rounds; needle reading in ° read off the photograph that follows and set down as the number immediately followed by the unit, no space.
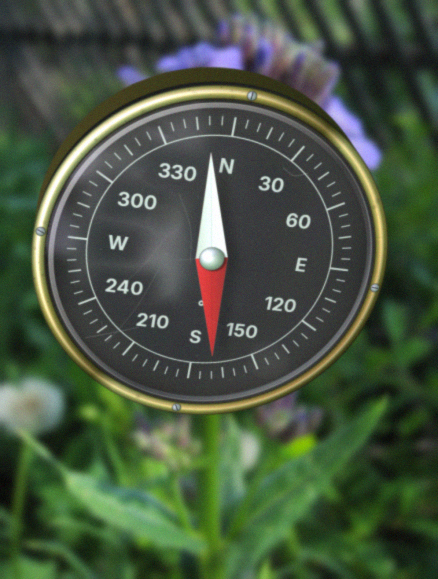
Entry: 170°
